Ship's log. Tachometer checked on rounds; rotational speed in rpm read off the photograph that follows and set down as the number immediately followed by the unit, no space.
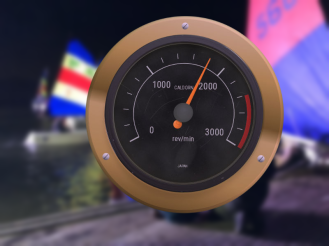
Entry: 1800rpm
